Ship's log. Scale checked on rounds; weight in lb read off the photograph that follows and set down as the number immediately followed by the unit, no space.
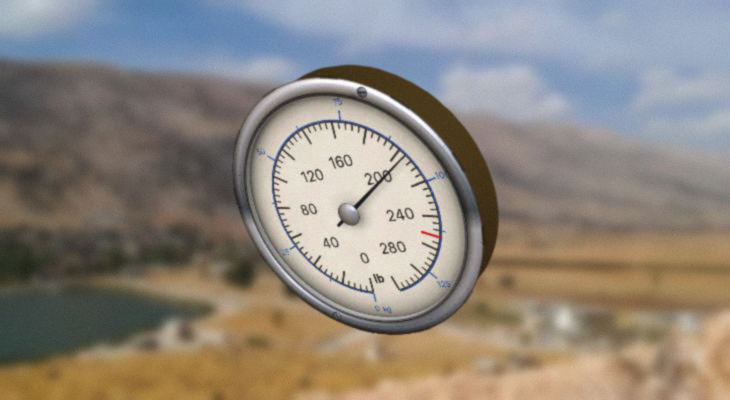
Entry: 204lb
